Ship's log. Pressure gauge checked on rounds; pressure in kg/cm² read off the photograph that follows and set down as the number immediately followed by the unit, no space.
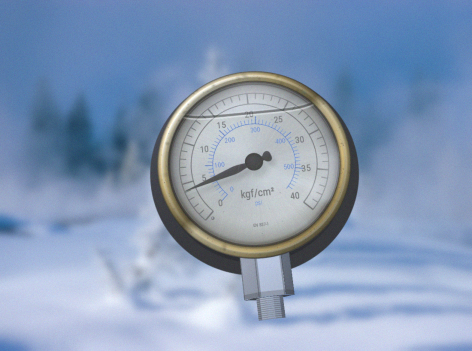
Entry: 4kg/cm²
